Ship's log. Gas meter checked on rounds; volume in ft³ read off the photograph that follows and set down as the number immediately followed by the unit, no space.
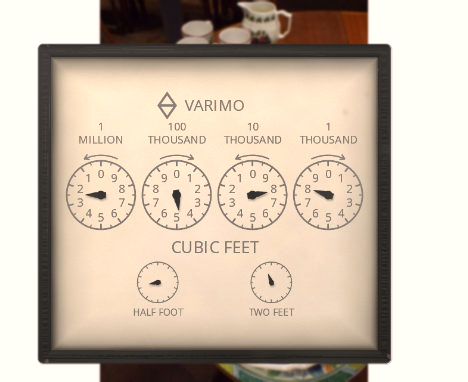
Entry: 247800ft³
